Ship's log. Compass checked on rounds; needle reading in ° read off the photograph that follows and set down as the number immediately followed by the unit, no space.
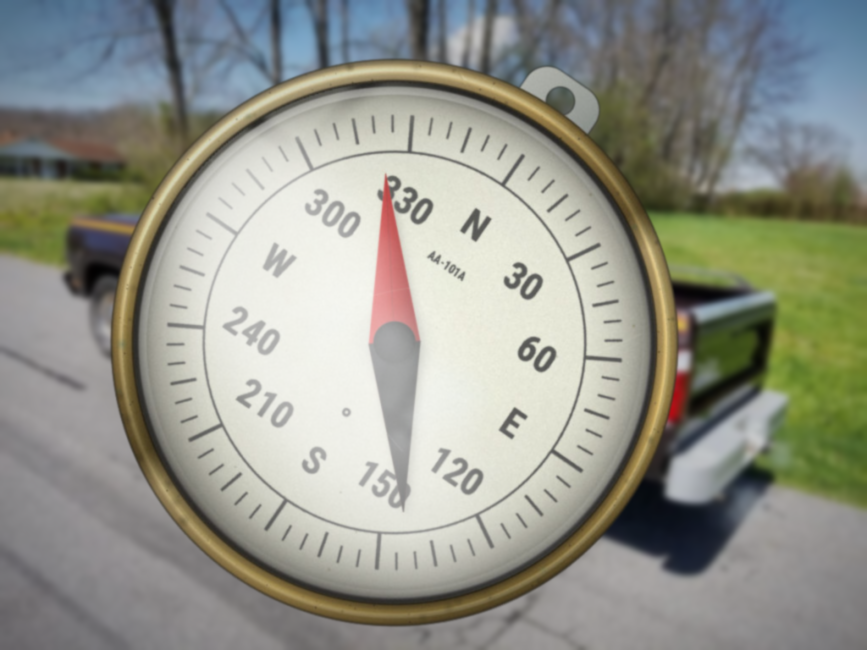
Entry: 322.5°
